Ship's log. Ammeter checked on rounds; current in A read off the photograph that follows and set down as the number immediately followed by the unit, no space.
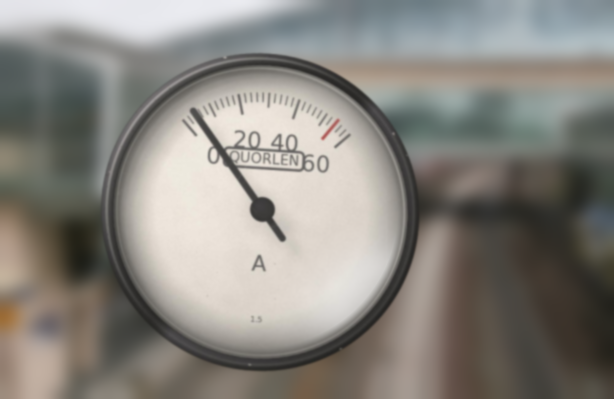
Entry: 4A
